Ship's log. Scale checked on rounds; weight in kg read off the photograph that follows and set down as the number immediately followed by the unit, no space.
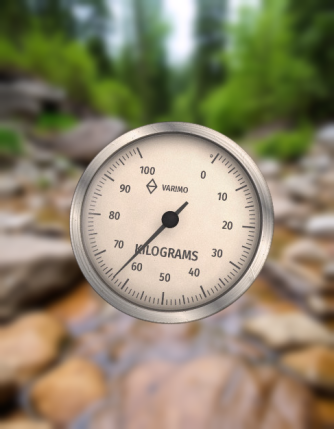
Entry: 63kg
